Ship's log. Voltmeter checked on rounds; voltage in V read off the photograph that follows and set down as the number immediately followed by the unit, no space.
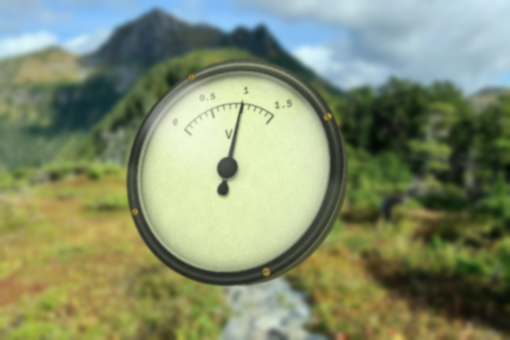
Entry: 1V
